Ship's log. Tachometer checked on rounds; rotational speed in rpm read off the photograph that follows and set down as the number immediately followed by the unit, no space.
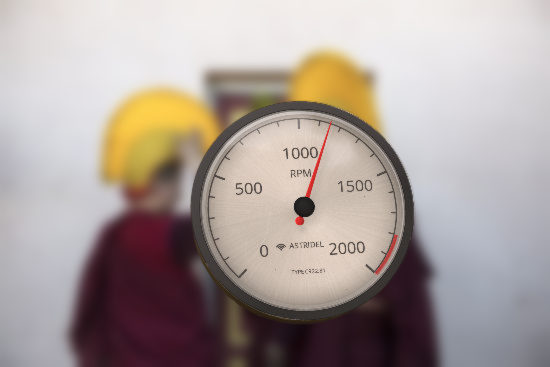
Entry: 1150rpm
